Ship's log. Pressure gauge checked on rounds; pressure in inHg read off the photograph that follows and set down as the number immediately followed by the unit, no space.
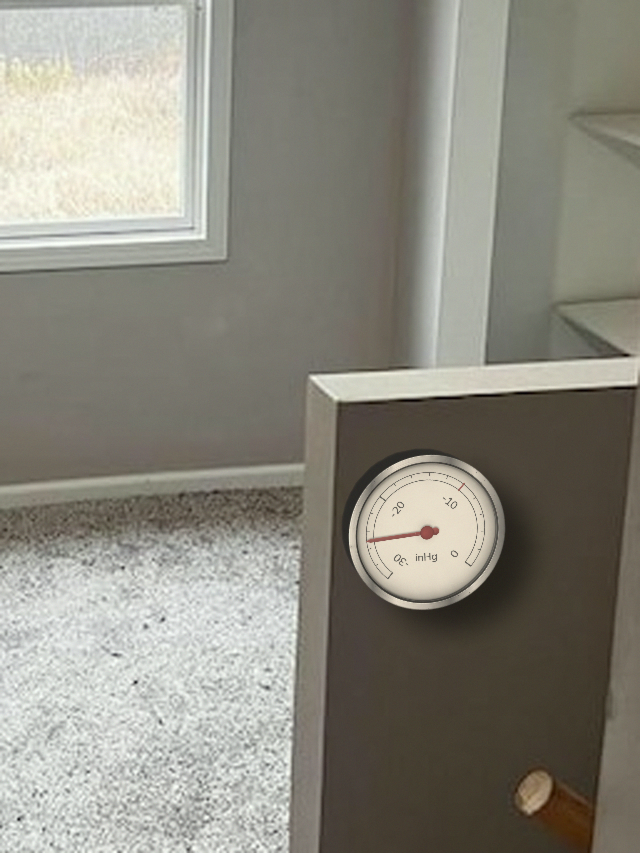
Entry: -25inHg
